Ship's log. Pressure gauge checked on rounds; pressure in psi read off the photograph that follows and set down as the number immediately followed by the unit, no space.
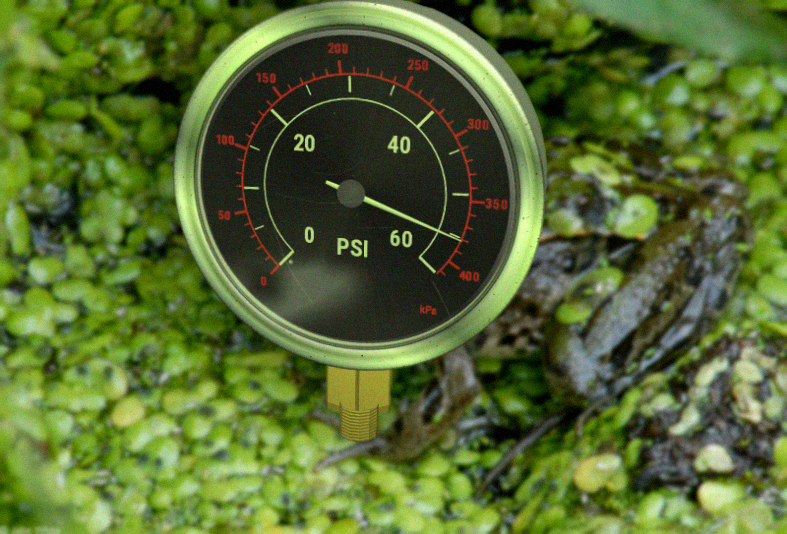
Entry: 55psi
